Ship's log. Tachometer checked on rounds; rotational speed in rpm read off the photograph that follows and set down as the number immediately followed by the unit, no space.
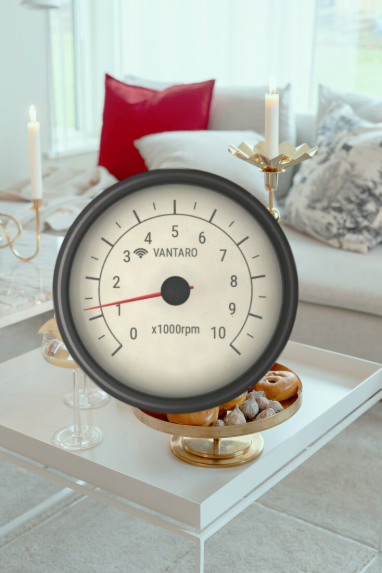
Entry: 1250rpm
